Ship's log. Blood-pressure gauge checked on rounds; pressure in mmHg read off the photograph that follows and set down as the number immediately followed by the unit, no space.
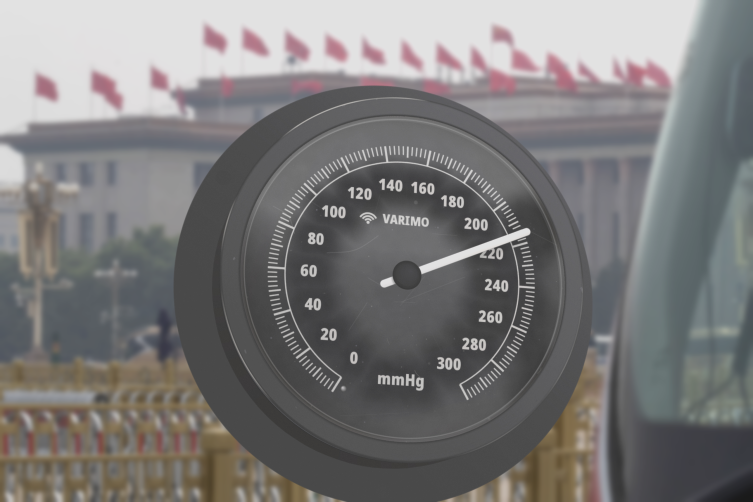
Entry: 216mmHg
